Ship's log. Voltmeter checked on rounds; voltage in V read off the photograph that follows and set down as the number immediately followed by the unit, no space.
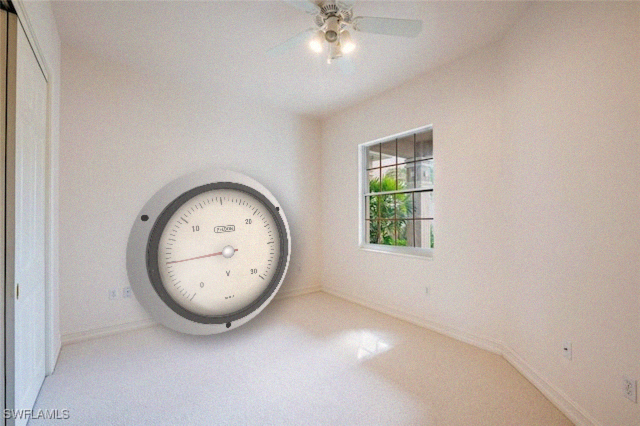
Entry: 5V
